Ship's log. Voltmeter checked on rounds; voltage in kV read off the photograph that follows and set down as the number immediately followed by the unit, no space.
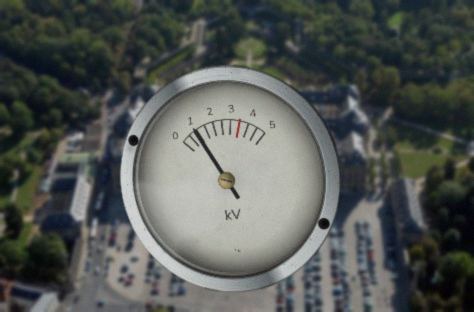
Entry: 1kV
